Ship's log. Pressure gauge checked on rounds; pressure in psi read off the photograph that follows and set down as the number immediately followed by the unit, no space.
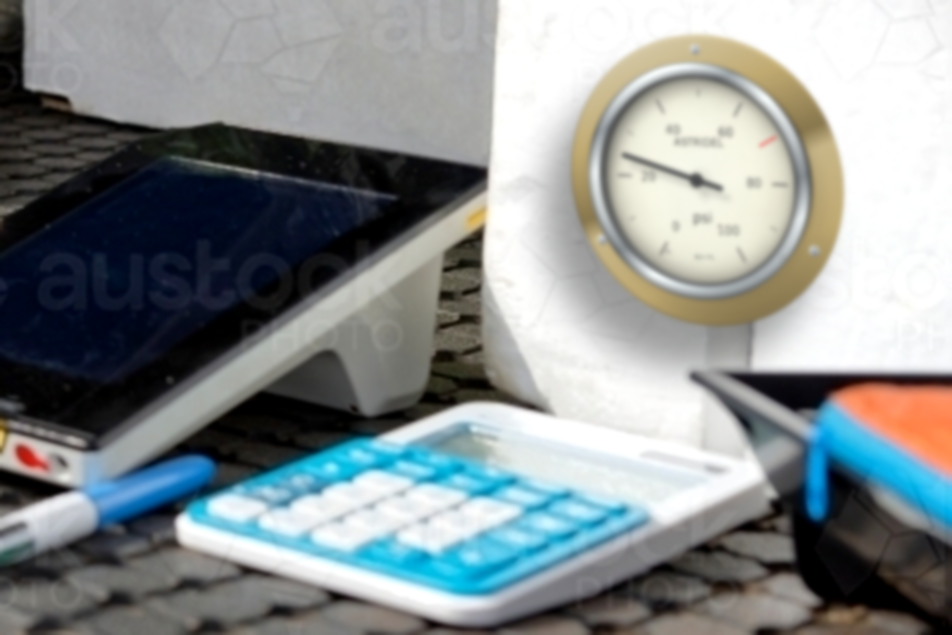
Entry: 25psi
